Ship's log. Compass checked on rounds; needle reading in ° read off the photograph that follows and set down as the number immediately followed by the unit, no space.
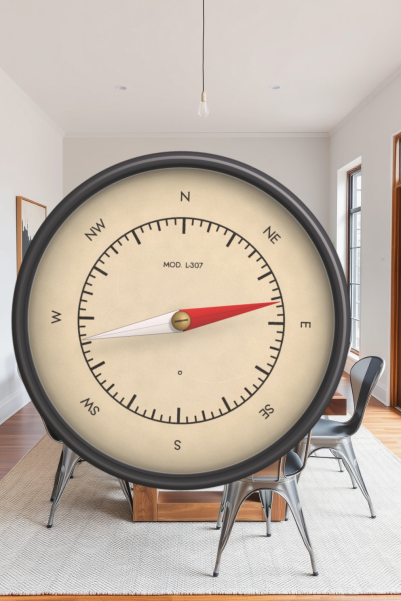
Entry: 77.5°
